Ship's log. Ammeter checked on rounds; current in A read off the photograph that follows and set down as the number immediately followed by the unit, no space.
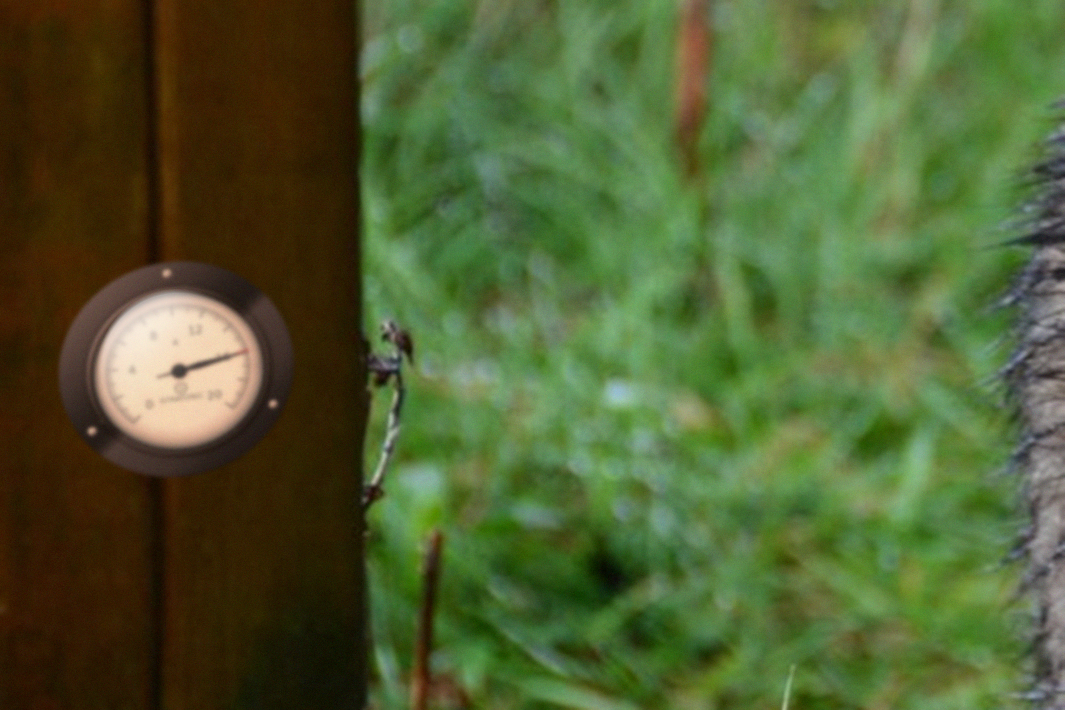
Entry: 16A
